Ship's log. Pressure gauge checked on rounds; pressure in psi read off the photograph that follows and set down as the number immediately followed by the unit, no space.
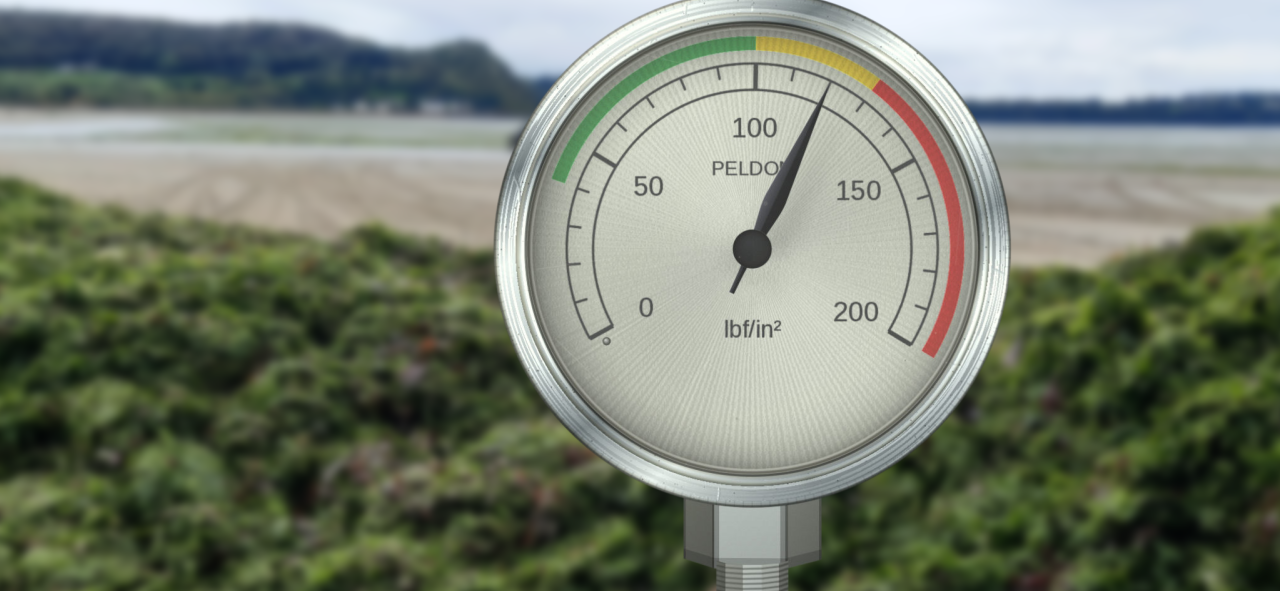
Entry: 120psi
